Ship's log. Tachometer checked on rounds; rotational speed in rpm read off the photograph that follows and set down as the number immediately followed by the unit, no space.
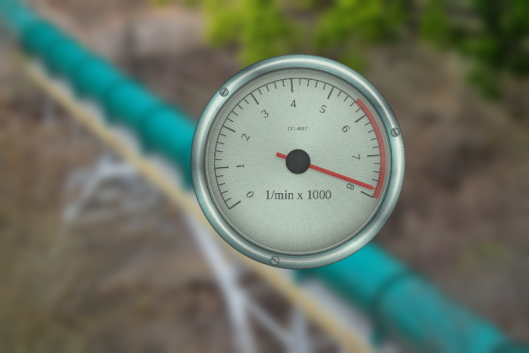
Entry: 7800rpm
